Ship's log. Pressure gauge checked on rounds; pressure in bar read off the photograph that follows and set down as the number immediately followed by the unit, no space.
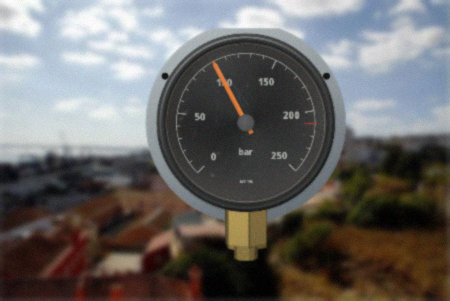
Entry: 100bar
